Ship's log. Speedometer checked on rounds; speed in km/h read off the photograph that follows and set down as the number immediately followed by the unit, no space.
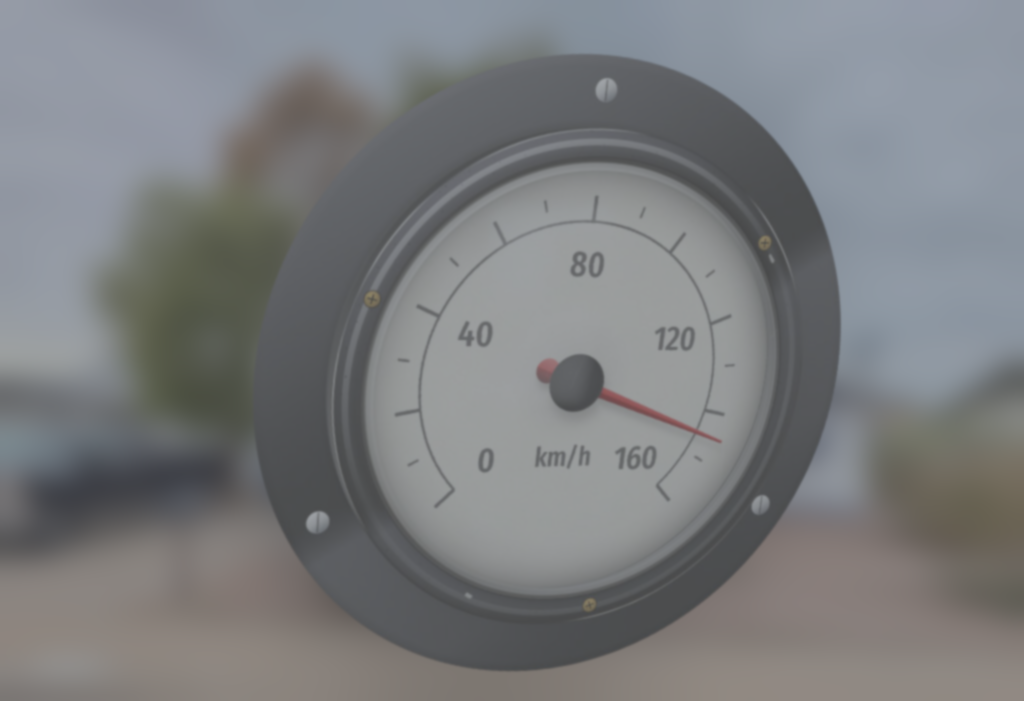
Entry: 145km/h
